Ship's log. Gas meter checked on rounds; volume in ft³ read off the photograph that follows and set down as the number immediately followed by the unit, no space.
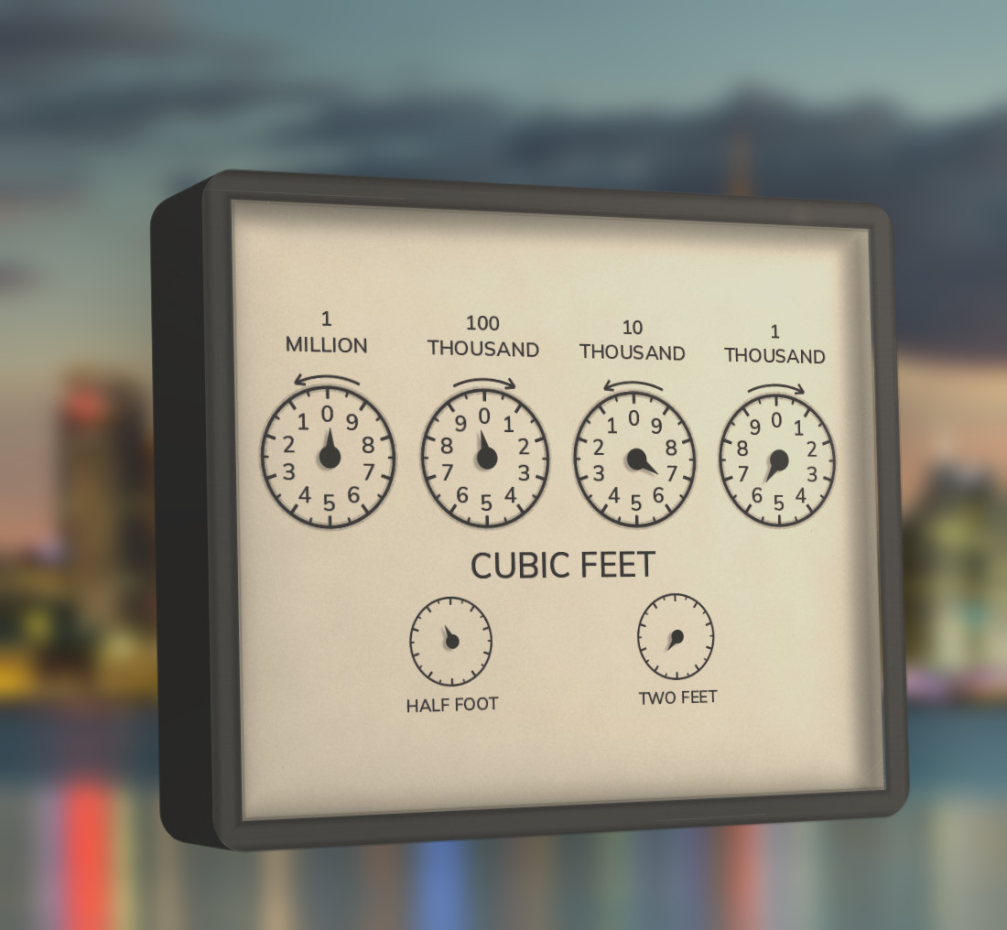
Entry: 996600ft³
